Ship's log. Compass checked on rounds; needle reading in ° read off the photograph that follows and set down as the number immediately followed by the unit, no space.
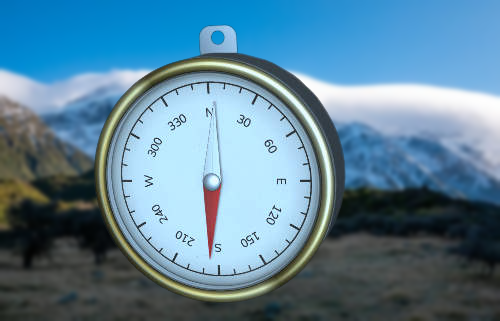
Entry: 185°
